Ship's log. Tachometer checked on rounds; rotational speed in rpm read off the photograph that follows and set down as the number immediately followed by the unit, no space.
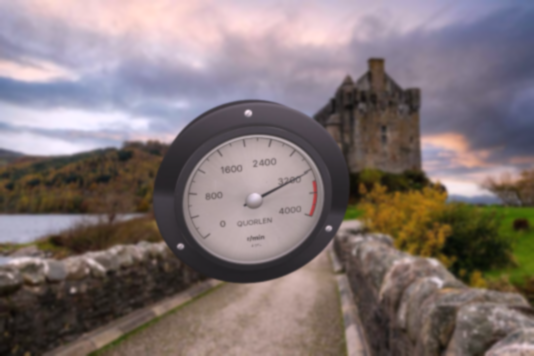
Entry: 3200rpm
